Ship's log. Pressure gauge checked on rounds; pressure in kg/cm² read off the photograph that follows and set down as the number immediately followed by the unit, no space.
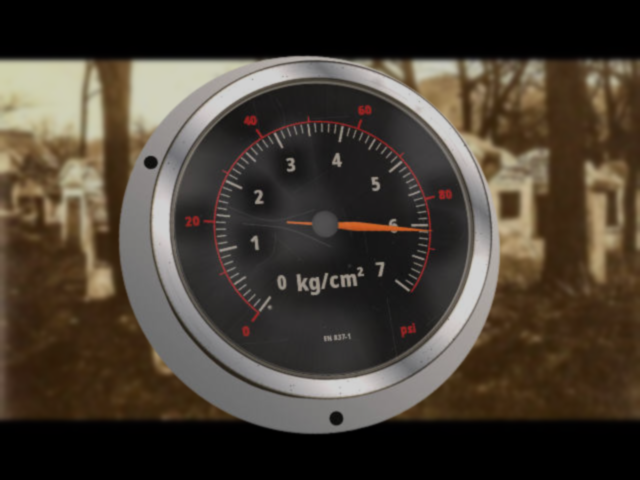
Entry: 6.1kg/cm²
